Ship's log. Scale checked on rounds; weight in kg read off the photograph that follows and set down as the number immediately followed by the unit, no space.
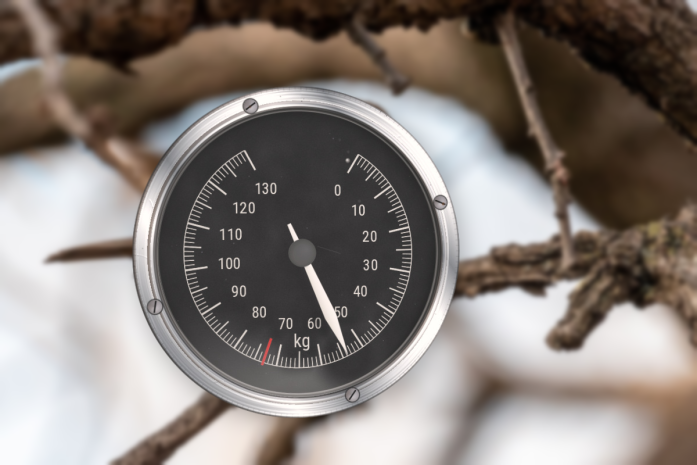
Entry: 54kg
